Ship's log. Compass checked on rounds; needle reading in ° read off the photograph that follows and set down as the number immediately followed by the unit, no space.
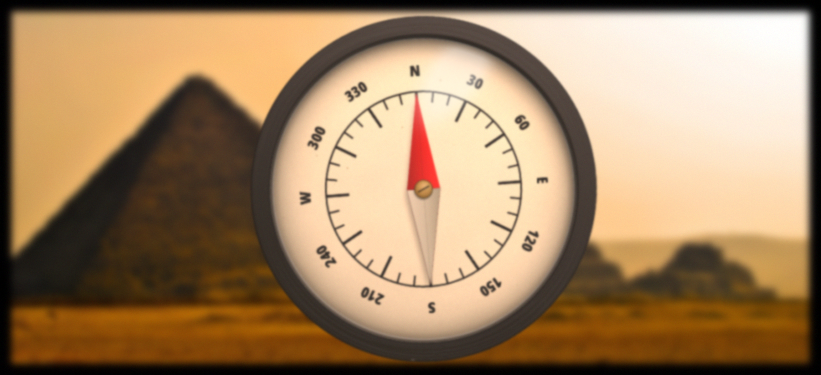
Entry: 0°
